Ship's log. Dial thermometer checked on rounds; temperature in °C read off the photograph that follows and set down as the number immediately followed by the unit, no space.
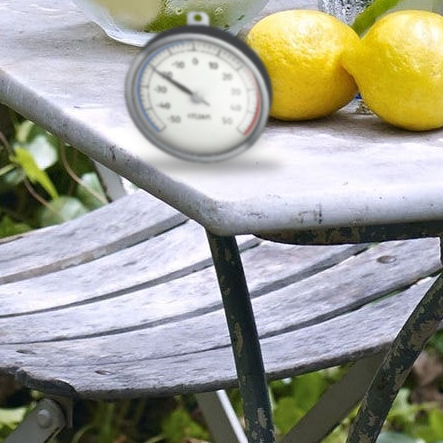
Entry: -20°C
